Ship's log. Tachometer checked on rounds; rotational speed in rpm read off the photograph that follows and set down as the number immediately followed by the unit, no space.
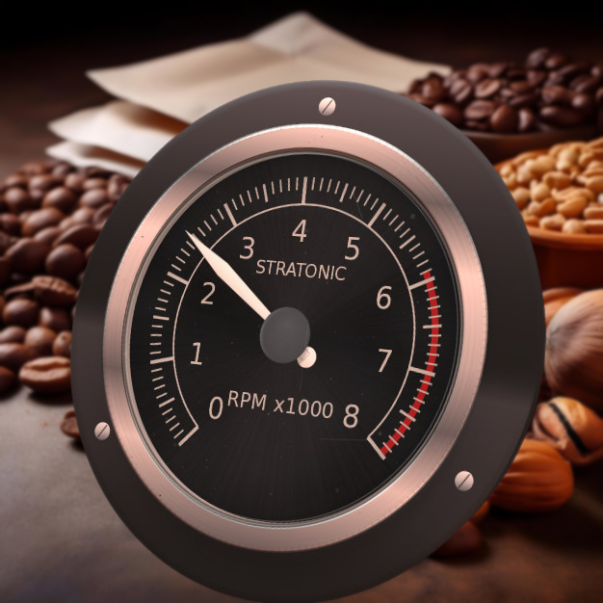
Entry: 2500rpm
